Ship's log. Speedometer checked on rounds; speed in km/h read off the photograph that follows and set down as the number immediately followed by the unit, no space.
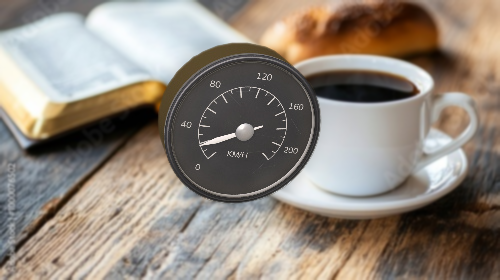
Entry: 20km/h
